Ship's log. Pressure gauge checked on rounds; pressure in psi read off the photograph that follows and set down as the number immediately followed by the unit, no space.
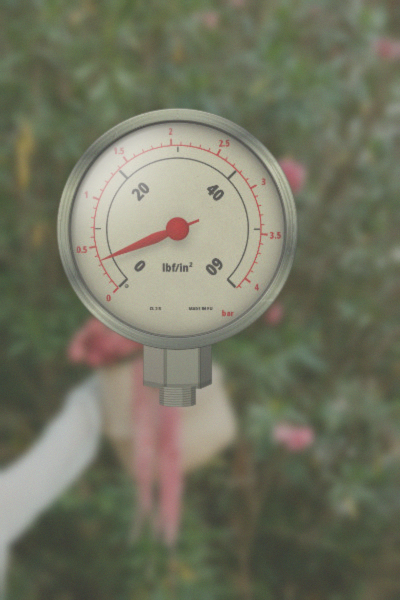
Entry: 5psi
